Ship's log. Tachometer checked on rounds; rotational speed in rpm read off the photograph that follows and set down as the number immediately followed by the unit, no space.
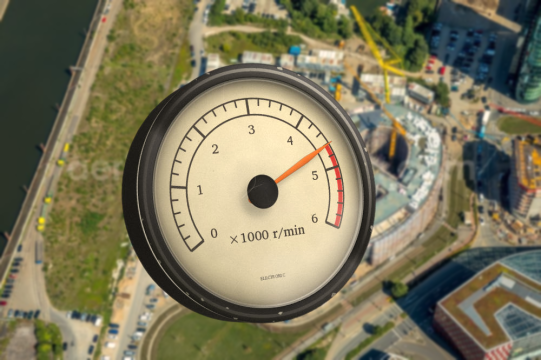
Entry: 4600rpm
